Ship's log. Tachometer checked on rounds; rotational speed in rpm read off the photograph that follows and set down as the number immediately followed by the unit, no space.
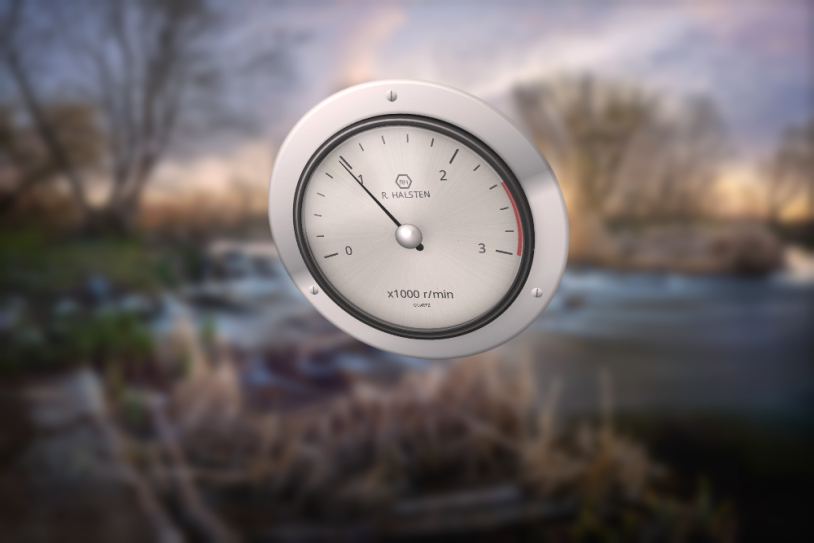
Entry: 1000rpm
